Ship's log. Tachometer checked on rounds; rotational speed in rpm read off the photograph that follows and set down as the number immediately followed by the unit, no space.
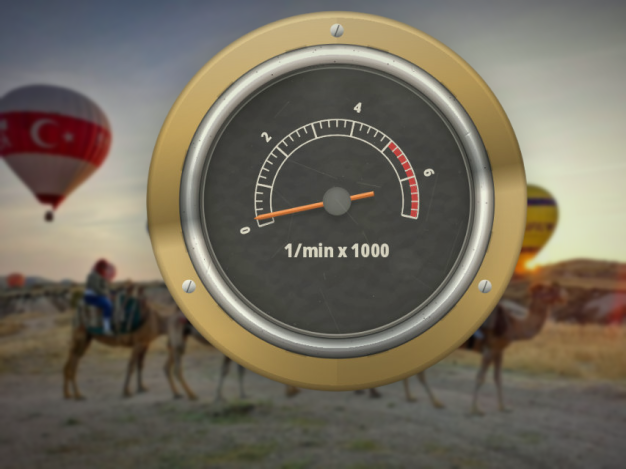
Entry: 200rpm
